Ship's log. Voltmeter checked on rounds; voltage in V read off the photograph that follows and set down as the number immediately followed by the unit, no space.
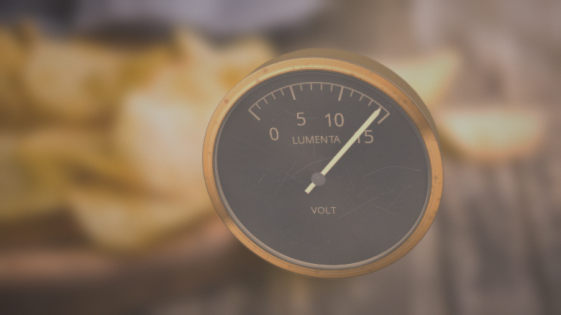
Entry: 14V
